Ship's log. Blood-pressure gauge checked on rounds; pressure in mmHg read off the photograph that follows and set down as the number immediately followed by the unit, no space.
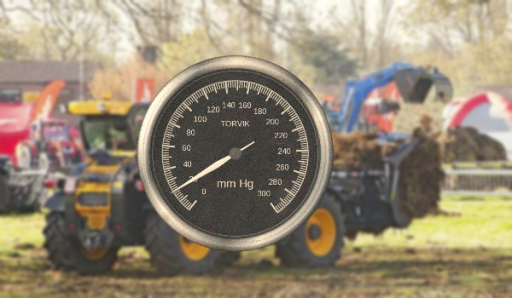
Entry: 20mmHg
